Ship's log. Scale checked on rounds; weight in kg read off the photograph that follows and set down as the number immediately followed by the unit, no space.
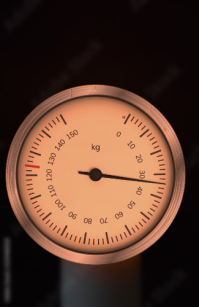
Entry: 34kg
